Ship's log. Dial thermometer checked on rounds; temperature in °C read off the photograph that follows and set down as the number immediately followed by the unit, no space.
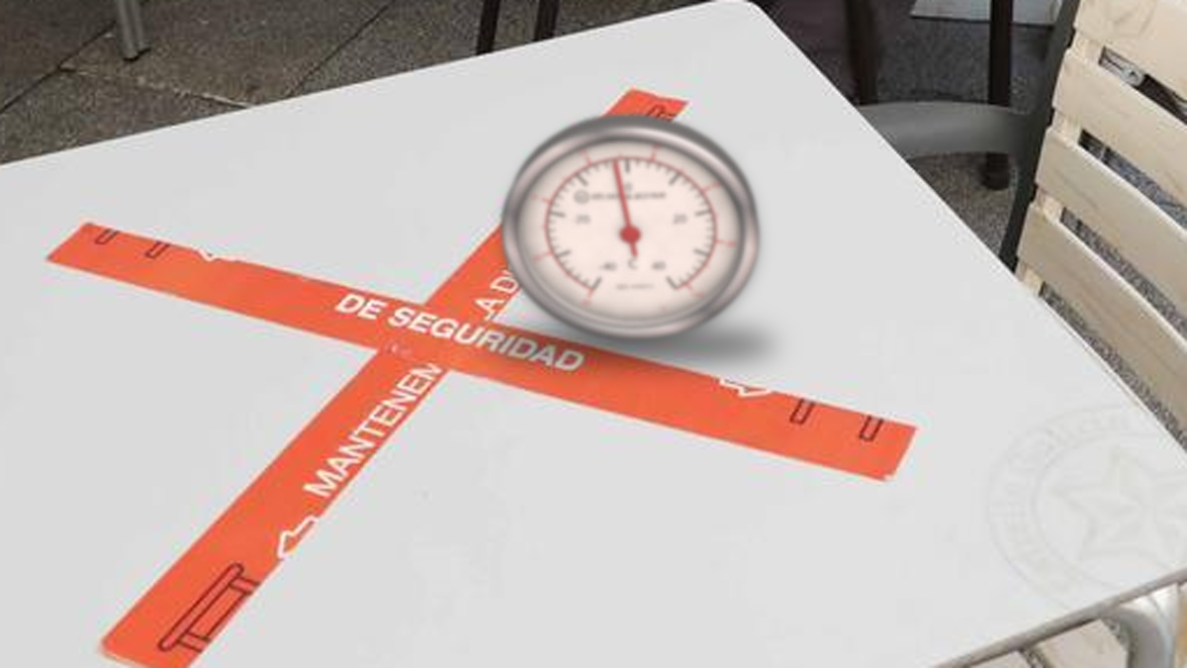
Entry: -2°C
